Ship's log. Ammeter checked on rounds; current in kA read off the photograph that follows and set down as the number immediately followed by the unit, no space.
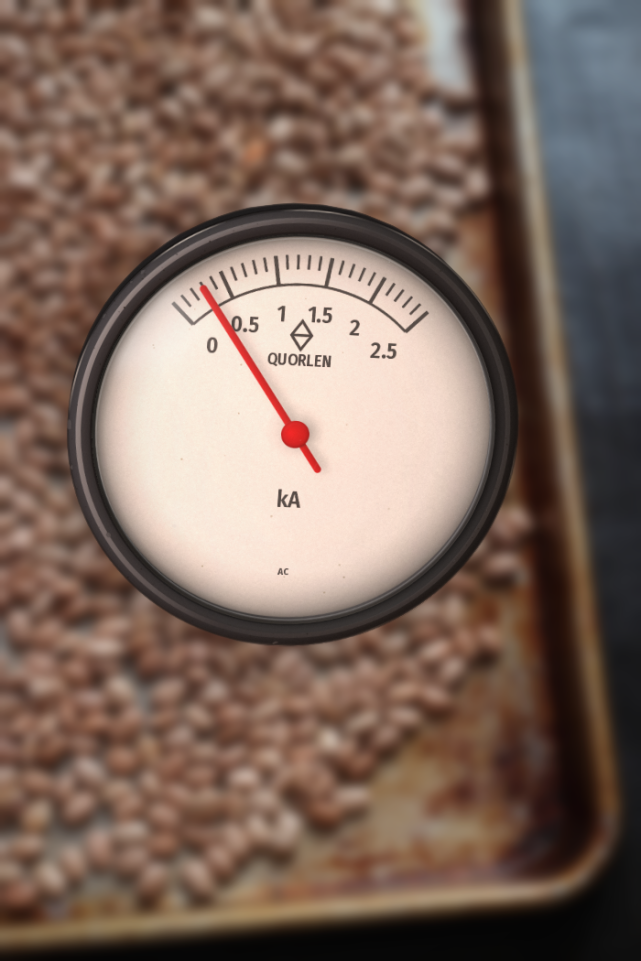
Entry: 0.3kA
